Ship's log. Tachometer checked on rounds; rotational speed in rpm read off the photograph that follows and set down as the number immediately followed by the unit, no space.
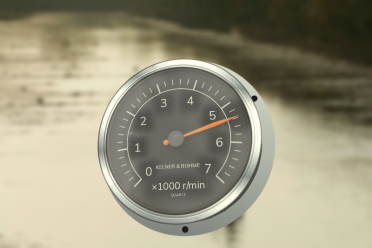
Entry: 5400rpm
